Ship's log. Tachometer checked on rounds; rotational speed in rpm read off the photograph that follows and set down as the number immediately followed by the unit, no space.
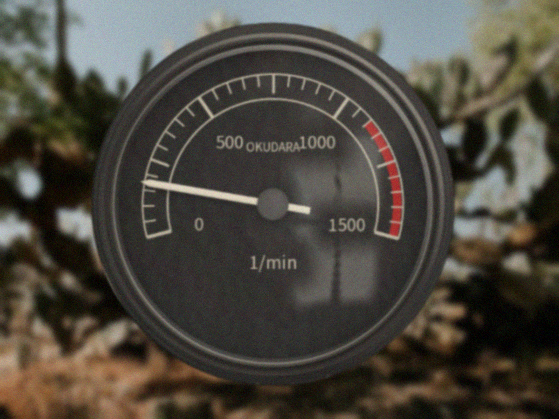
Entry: 175rpm
